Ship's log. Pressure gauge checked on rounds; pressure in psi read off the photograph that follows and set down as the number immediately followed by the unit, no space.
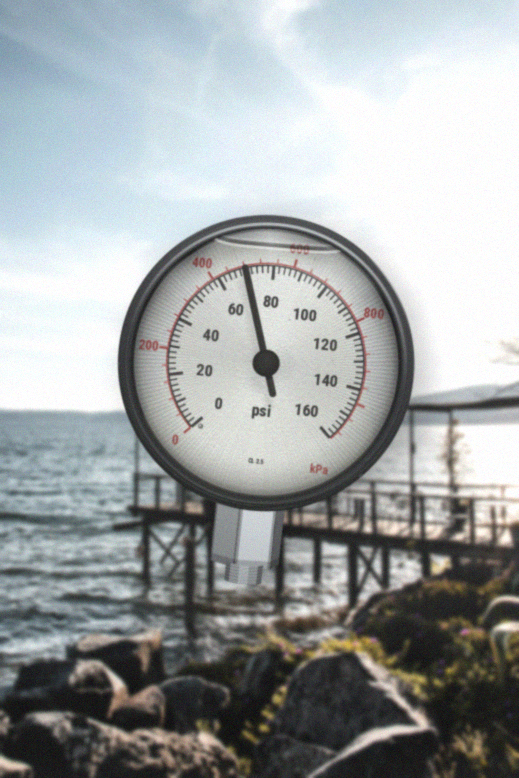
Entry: 70psi
